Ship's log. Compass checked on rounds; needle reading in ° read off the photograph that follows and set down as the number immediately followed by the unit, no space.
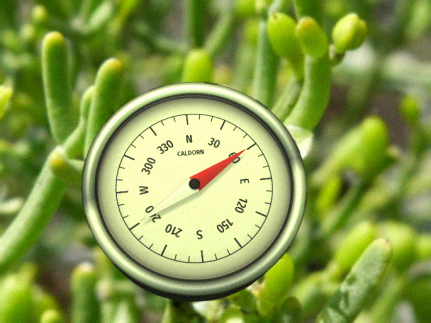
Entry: 60°
